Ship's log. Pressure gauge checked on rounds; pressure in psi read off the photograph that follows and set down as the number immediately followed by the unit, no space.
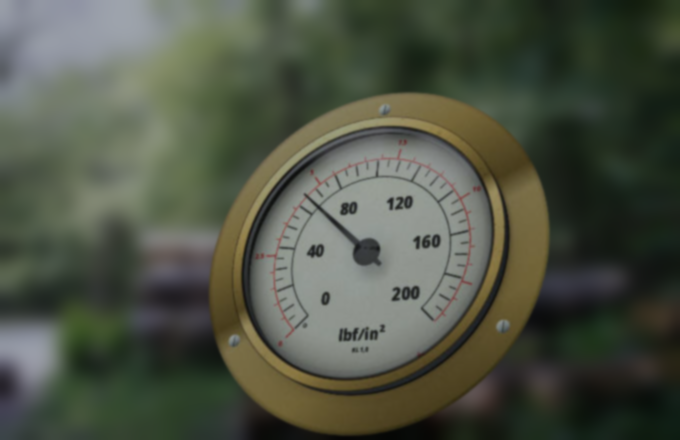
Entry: 65psi
